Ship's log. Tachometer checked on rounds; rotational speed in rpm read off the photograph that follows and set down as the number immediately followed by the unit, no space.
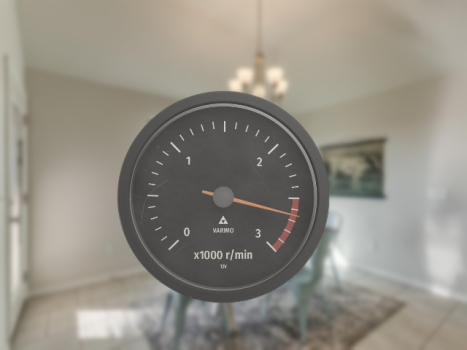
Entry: 2650rpm
